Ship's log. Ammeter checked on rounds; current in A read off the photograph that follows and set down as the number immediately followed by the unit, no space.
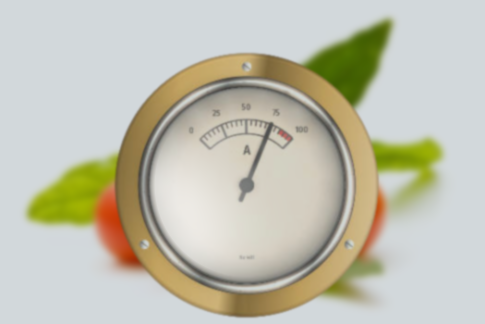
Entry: 75A
